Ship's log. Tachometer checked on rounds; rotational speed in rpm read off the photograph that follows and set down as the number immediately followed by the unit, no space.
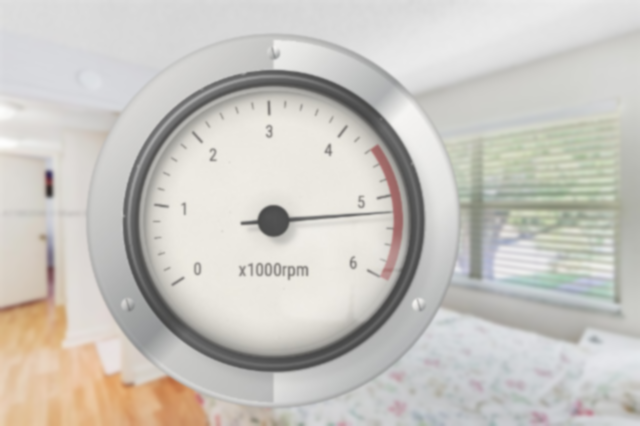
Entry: 5200rpm
